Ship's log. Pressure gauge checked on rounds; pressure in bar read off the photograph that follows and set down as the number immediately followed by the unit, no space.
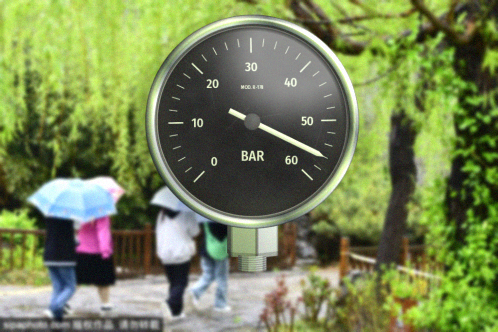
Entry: 56bar
